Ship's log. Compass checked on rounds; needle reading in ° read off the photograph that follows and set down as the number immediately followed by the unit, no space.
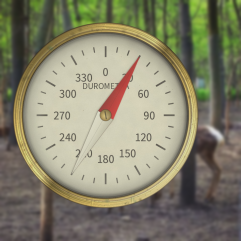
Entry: 30°
